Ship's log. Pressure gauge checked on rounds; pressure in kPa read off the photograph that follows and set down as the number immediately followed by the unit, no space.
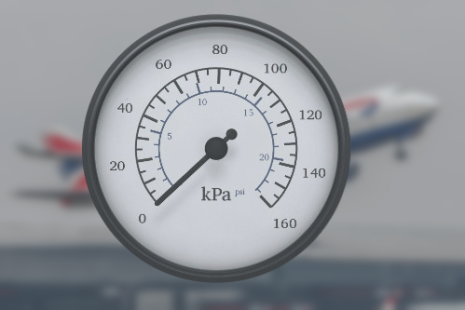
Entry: 0kPa
